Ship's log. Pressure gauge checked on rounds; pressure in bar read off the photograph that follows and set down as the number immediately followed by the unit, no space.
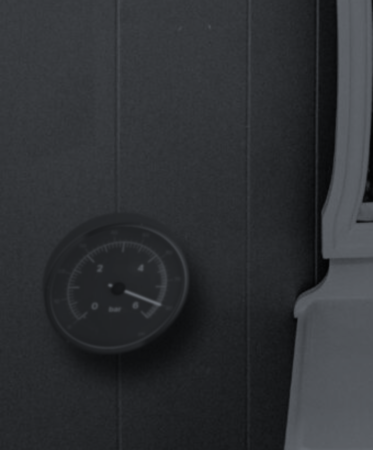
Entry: 5.5bar
